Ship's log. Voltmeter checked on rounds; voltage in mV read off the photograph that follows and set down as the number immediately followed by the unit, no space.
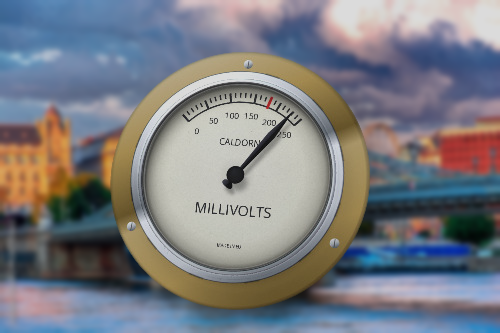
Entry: 230mV
